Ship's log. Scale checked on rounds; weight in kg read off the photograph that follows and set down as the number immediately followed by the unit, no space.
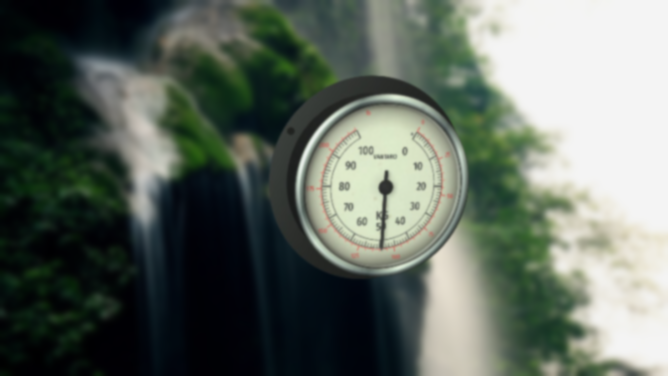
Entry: 50kg
